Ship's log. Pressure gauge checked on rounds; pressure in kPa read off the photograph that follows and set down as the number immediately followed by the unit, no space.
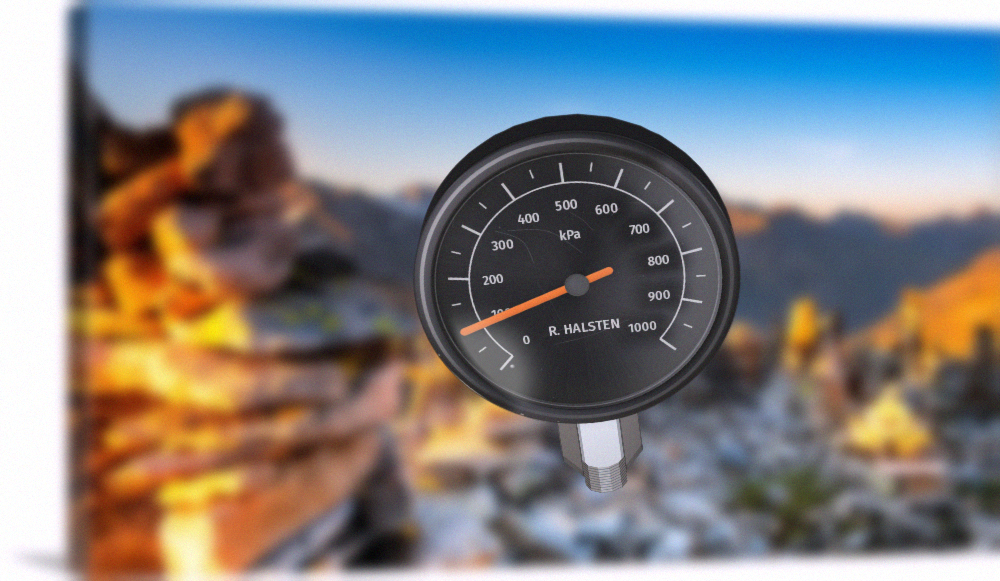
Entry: 100kPa
